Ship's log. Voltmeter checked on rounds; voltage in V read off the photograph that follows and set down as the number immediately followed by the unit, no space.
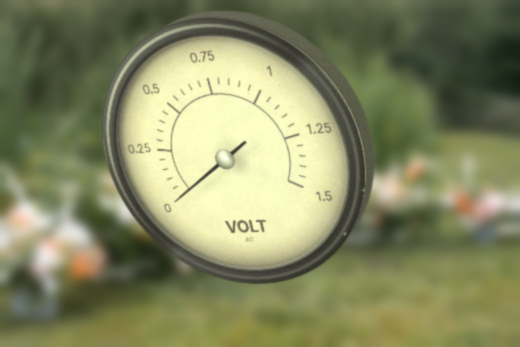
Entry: 0V
